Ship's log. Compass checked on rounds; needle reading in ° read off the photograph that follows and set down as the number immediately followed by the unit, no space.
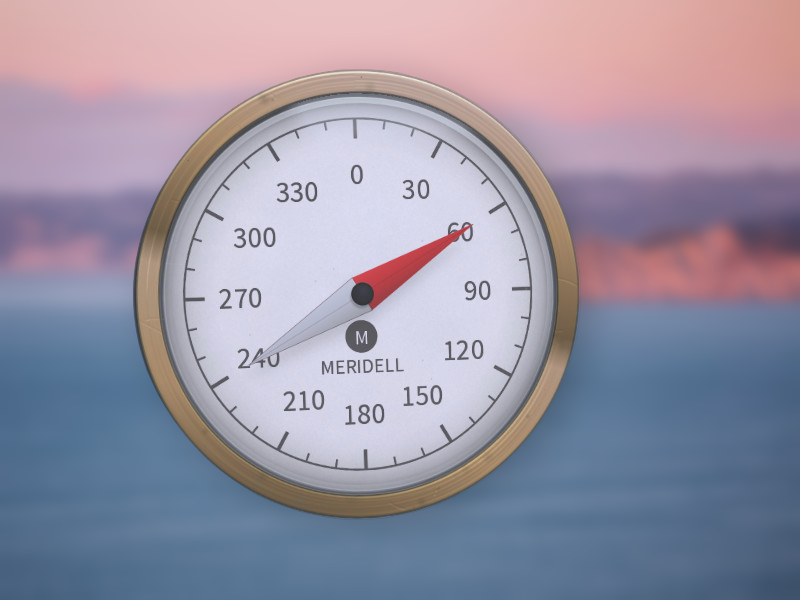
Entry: 60°
